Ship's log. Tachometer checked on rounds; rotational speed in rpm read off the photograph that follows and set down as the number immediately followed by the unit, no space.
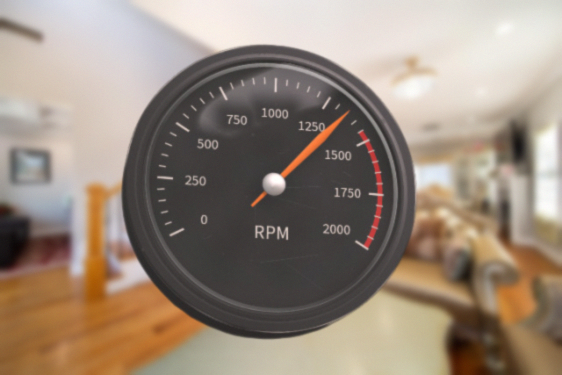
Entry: 1350rpm
